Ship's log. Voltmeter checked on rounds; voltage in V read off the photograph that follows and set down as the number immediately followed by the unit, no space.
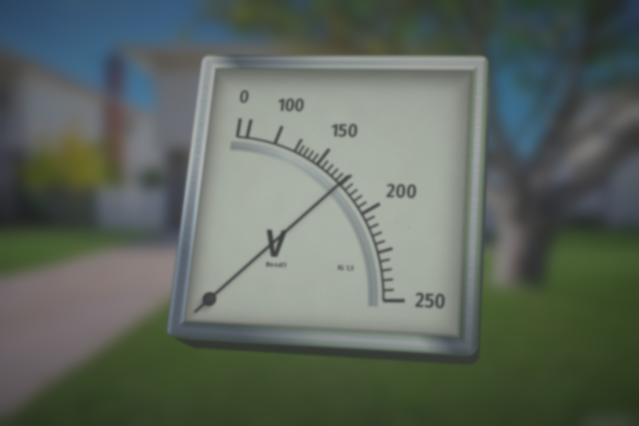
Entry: 175V
